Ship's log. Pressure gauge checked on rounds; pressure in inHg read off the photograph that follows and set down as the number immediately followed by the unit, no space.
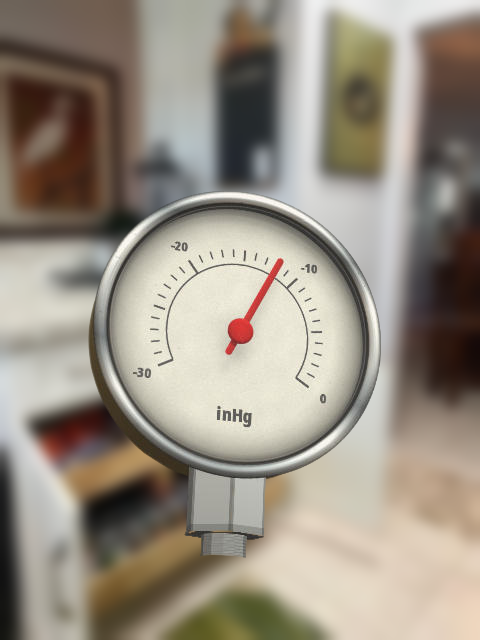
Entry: -12inHg
